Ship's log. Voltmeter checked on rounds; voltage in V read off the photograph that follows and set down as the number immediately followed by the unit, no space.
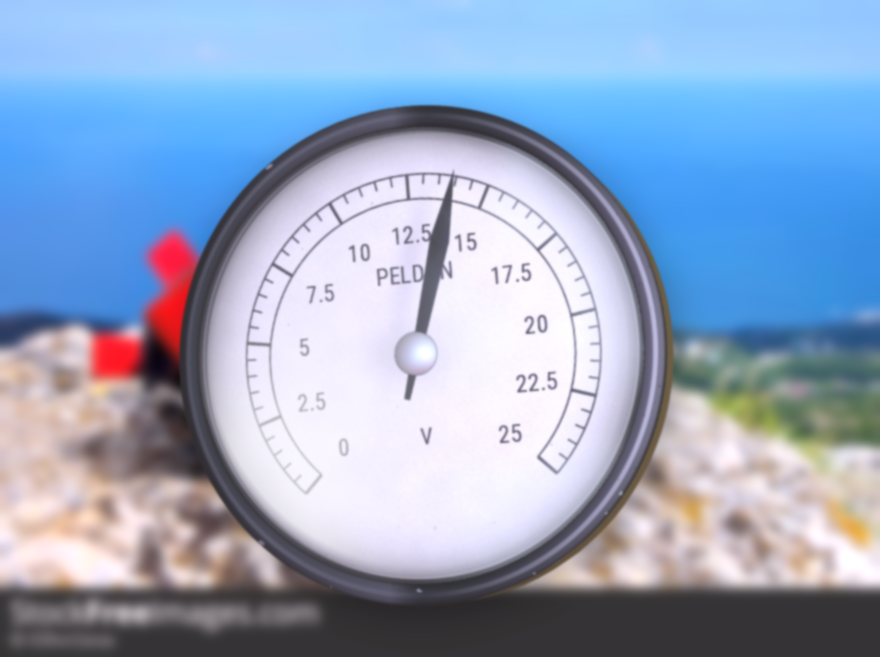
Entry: 14V
